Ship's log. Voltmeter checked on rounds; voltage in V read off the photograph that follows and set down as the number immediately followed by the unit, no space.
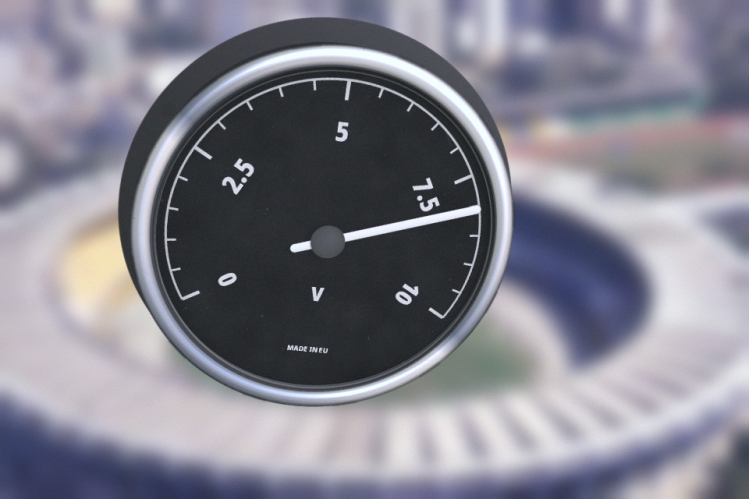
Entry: 8V
